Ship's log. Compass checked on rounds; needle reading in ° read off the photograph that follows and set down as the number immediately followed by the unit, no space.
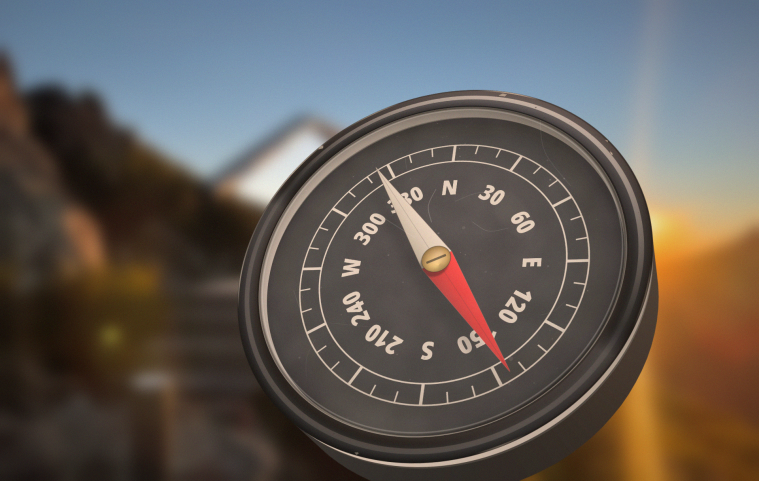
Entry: 145°
